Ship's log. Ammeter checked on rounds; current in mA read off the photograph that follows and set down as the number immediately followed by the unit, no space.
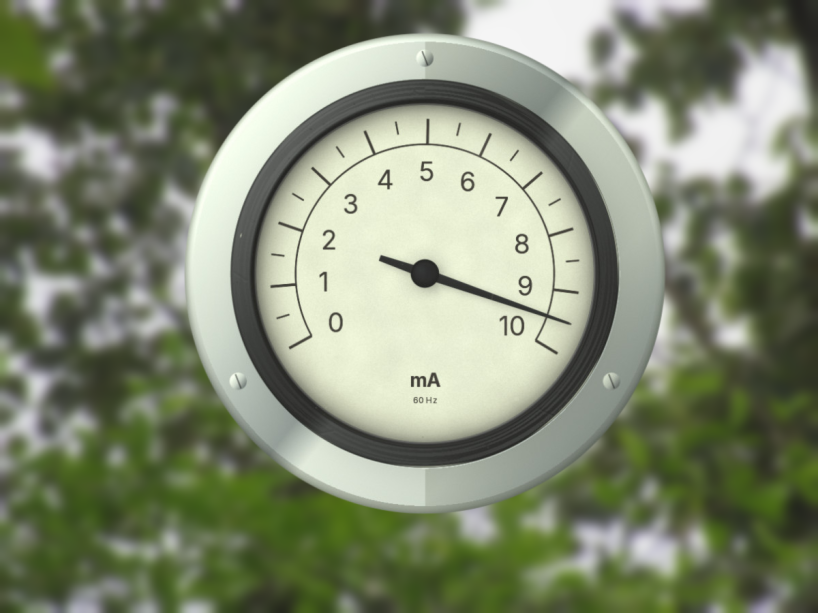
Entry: 9.5mA
